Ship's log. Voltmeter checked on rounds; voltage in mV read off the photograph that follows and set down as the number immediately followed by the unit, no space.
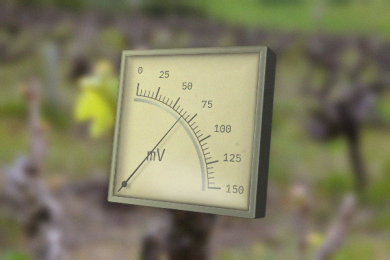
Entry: 65mV
